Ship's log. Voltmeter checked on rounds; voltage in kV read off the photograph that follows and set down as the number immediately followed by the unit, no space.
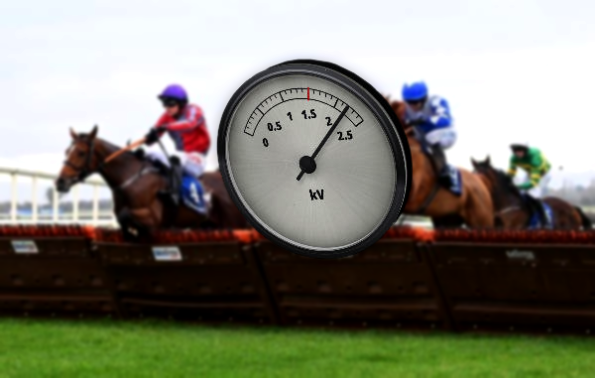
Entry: 2.2kV
